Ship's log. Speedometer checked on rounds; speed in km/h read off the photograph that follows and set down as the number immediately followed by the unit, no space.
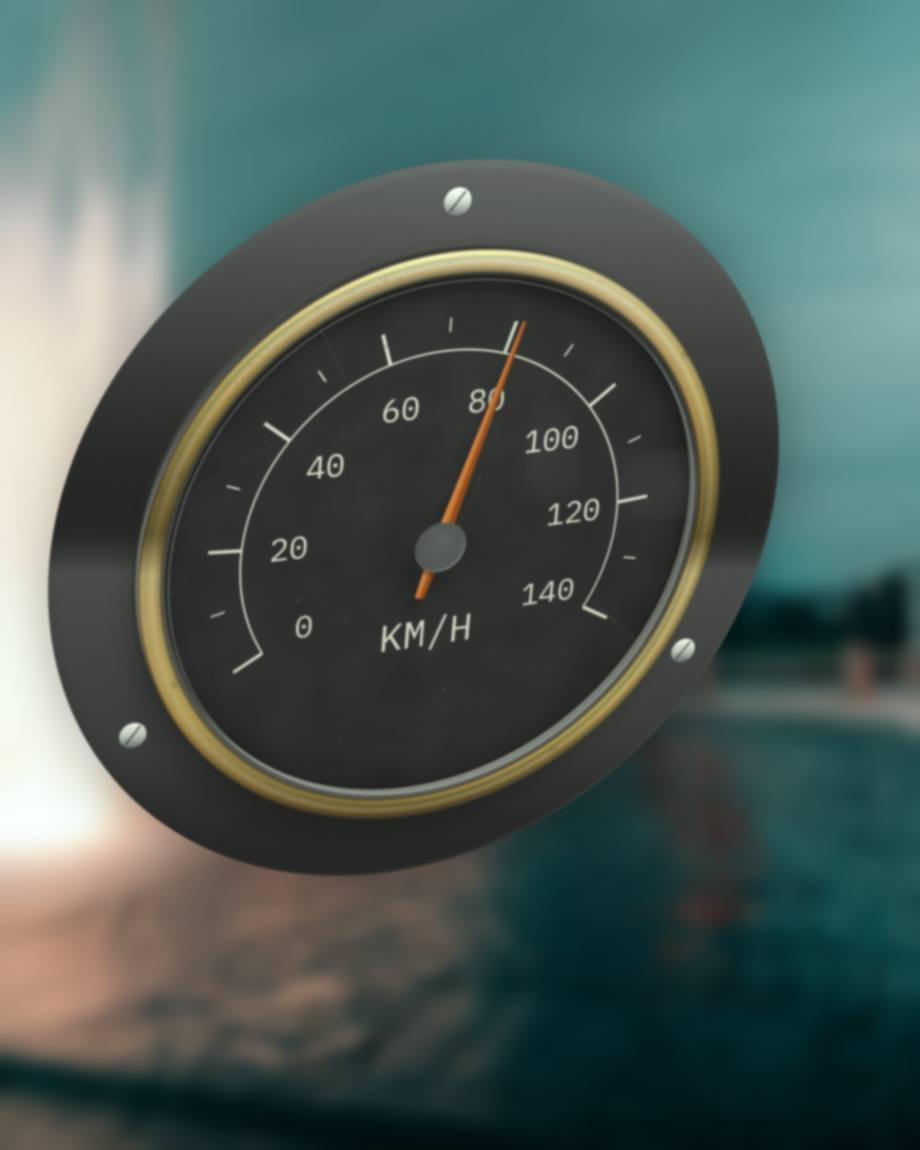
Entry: 80km/h
